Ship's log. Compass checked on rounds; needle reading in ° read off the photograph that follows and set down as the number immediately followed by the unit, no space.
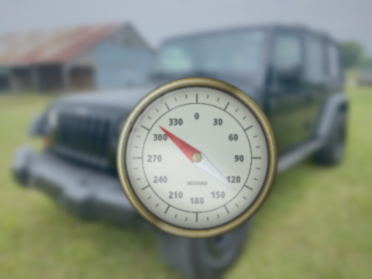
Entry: 310°
